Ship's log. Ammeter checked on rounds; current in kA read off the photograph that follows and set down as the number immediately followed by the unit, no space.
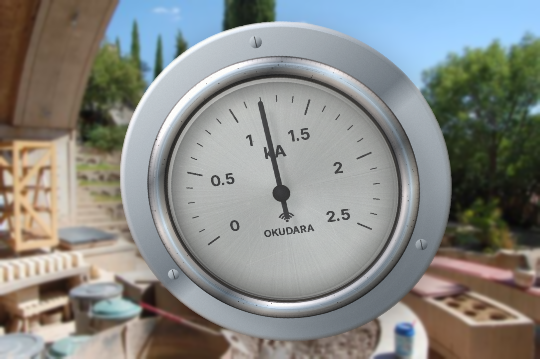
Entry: 1.2kA
